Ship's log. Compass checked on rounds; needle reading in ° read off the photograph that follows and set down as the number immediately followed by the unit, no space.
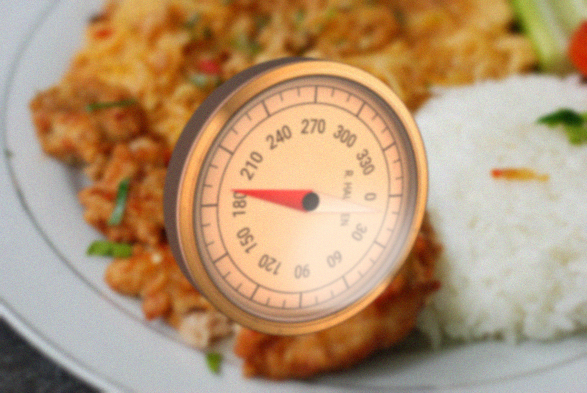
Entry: 190°
